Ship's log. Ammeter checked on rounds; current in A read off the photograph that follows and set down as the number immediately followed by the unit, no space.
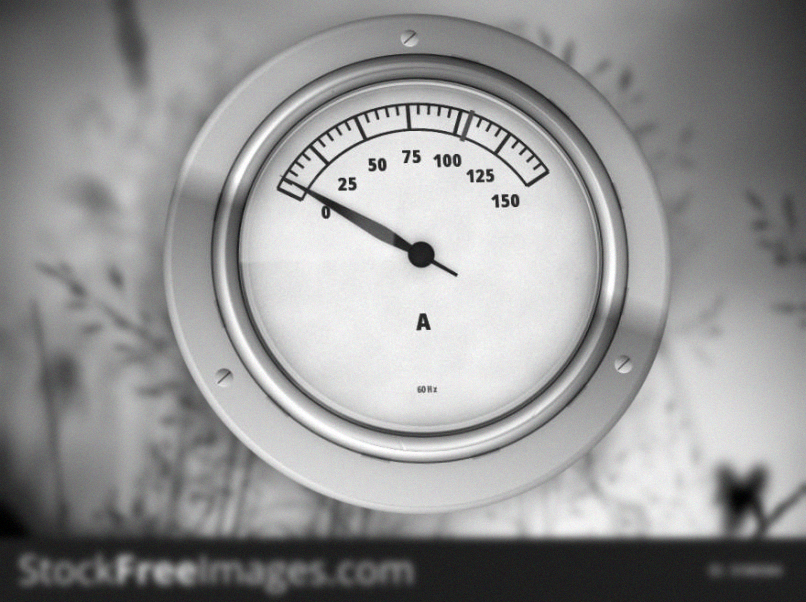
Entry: 5A
